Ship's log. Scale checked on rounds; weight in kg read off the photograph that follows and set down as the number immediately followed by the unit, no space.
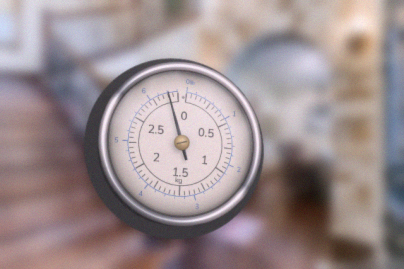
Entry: 2.9kg
